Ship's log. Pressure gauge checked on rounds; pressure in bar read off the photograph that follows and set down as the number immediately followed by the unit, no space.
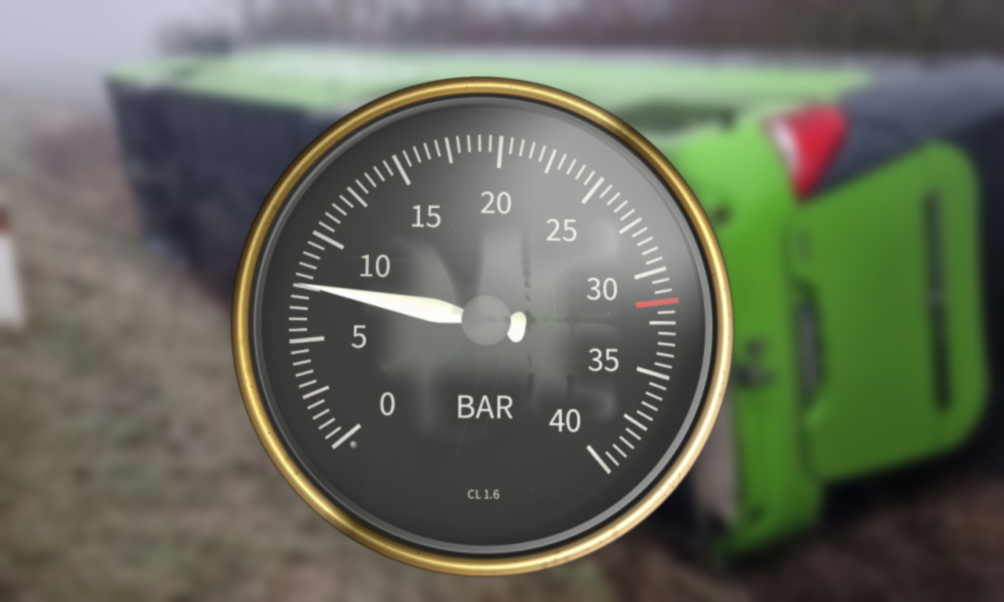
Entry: 7.5bar
